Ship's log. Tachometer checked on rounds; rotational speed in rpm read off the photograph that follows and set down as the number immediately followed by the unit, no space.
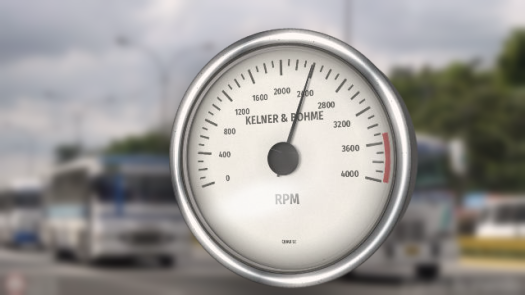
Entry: 2400rpm
